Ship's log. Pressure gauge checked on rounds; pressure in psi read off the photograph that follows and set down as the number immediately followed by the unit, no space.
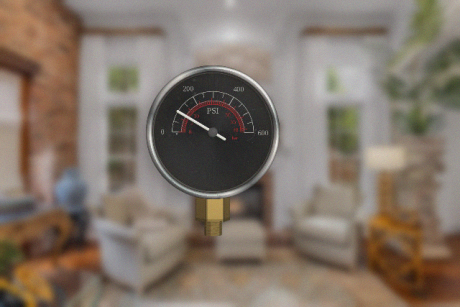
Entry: 100psi
